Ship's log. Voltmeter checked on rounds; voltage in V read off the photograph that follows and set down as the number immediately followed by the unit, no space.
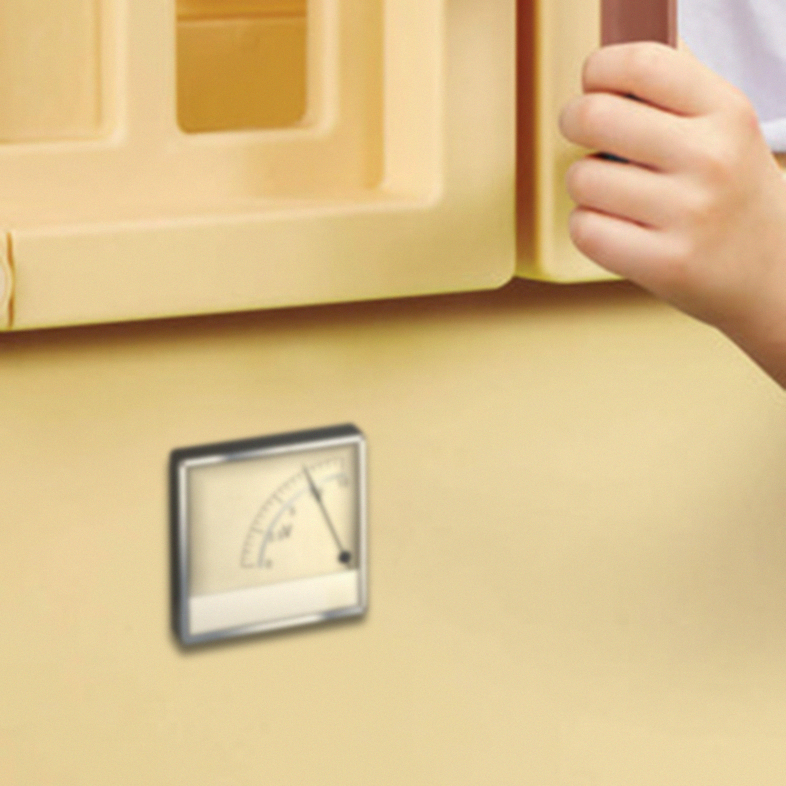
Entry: 7.5V
